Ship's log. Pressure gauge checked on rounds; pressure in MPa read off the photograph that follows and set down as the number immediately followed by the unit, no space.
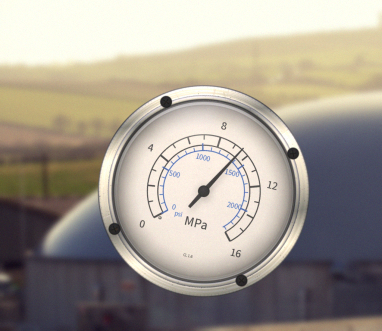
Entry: 9.5MPa
